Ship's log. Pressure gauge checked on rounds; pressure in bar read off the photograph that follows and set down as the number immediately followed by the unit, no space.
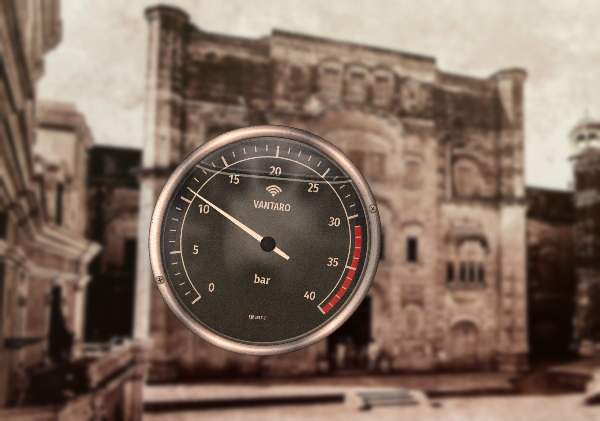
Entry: 11bar
